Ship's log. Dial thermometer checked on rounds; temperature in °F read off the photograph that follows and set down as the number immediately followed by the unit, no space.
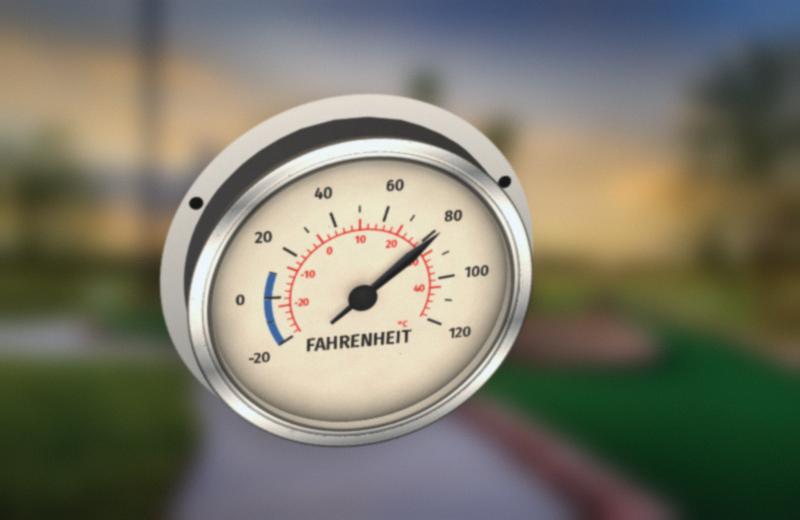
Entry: 80°F
